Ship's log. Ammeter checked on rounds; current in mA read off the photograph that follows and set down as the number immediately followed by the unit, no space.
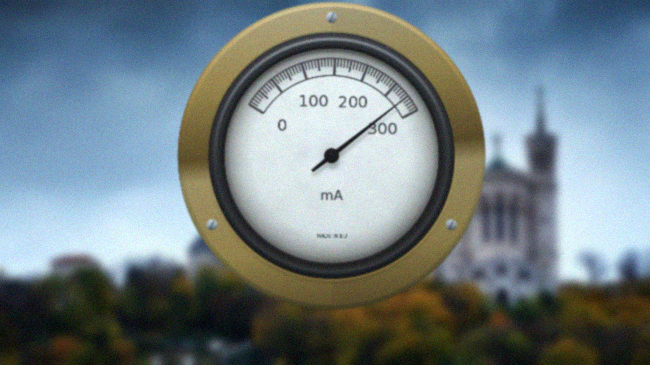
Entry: 275mA
